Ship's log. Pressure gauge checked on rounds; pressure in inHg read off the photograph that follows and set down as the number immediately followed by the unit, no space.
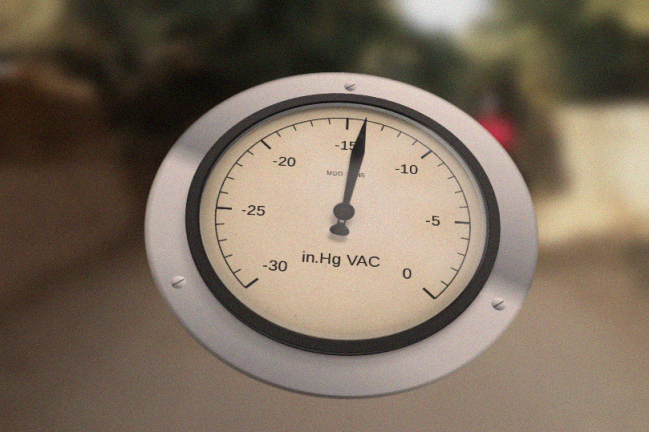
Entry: -14inHg
